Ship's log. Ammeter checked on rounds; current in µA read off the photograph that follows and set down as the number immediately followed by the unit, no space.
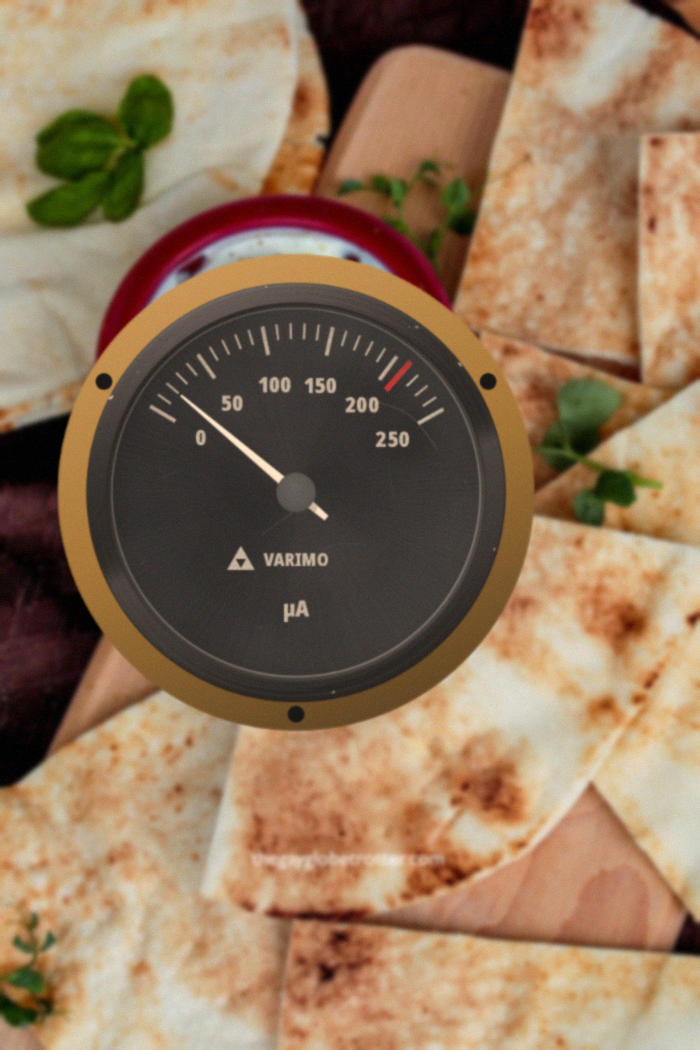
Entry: 20µA
